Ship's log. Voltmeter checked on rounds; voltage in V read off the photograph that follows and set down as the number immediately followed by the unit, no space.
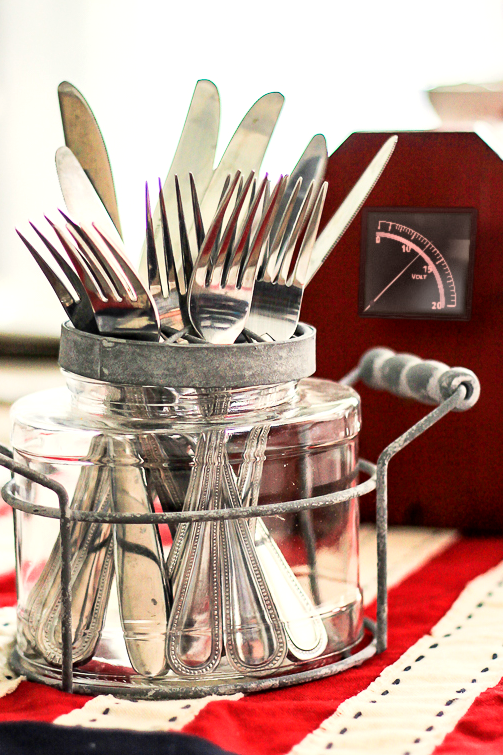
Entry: 12.5V
